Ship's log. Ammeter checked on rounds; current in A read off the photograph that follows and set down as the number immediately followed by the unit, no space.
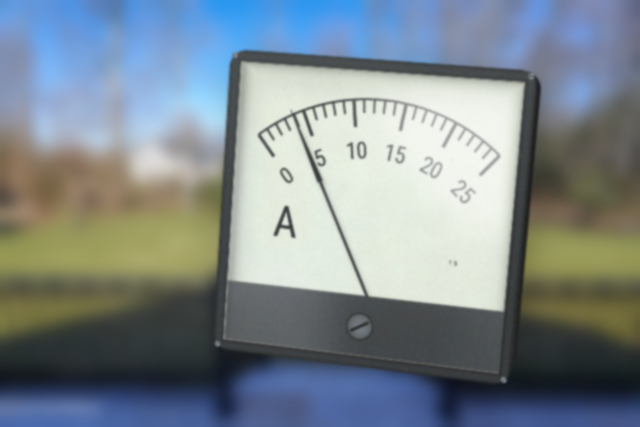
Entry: 4A
